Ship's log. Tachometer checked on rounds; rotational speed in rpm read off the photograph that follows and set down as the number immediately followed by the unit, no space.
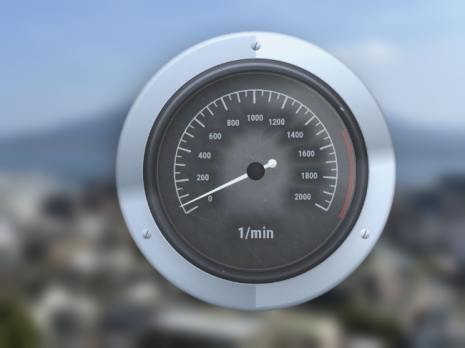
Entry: 50rpm
